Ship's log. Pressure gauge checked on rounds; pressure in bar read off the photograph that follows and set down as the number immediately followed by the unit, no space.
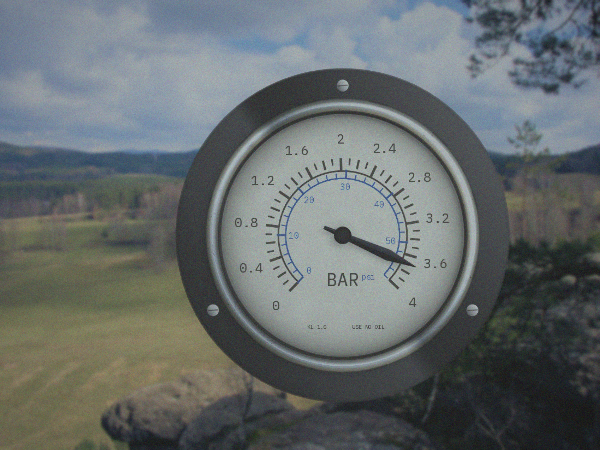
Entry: 3.7bar
